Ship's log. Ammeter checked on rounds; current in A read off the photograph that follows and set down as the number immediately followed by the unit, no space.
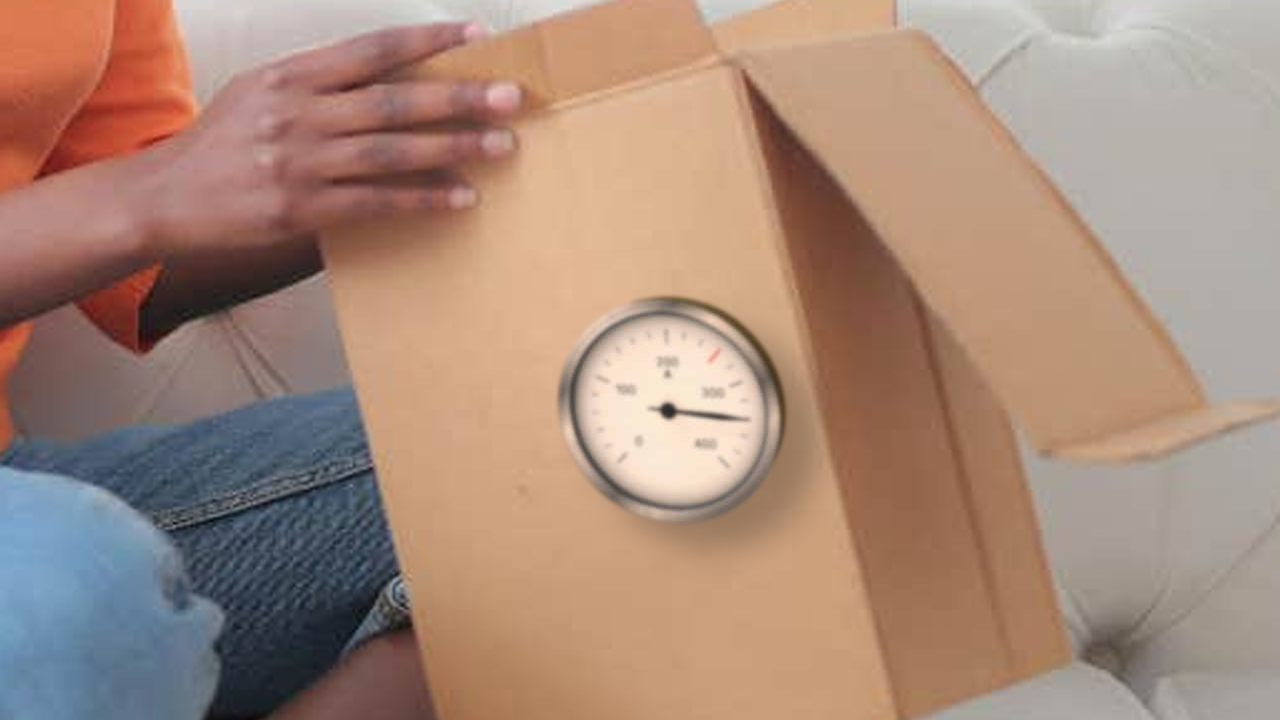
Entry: 340A
